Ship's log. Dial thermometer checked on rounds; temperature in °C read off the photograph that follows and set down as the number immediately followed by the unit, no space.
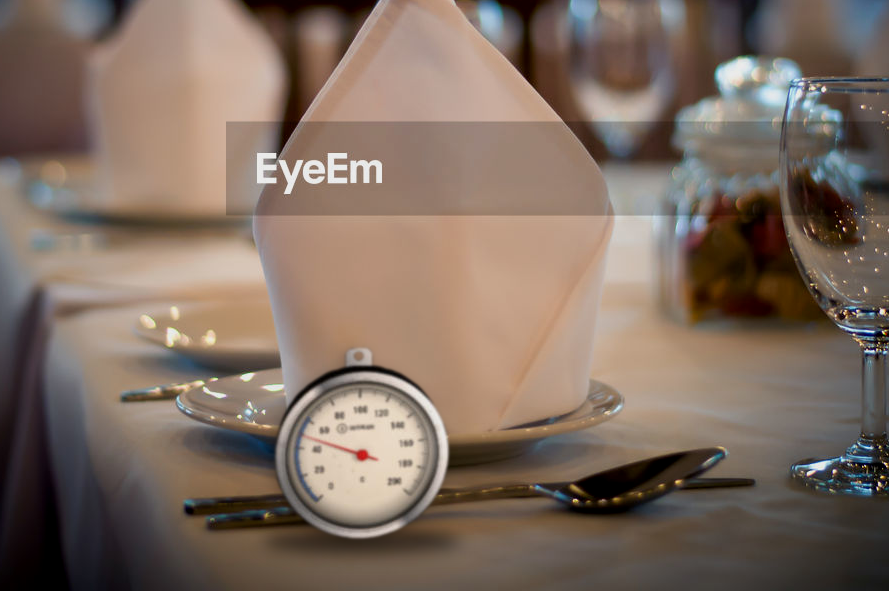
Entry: 50°C
